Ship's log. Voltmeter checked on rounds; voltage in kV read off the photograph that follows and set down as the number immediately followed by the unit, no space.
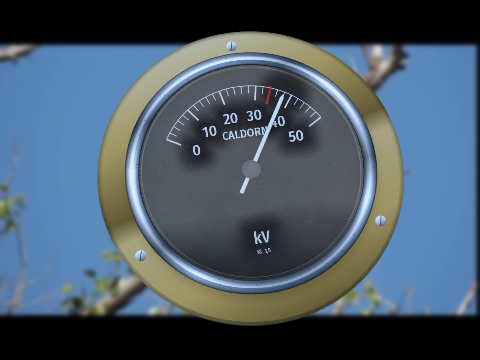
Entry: 38kV
